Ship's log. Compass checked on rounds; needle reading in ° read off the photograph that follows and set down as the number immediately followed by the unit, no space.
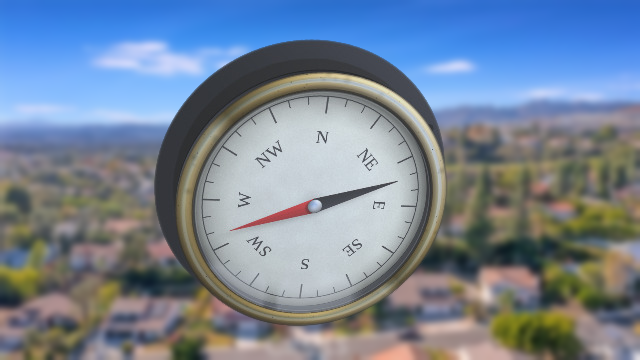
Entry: 250°
